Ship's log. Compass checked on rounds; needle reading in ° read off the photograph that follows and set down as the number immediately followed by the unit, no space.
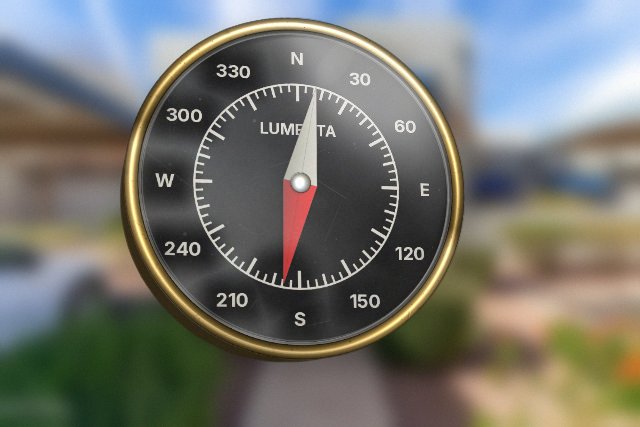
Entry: 190°
